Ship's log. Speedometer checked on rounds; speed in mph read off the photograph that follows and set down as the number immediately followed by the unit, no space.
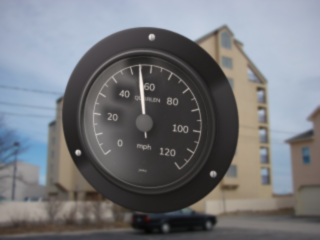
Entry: 55mph
